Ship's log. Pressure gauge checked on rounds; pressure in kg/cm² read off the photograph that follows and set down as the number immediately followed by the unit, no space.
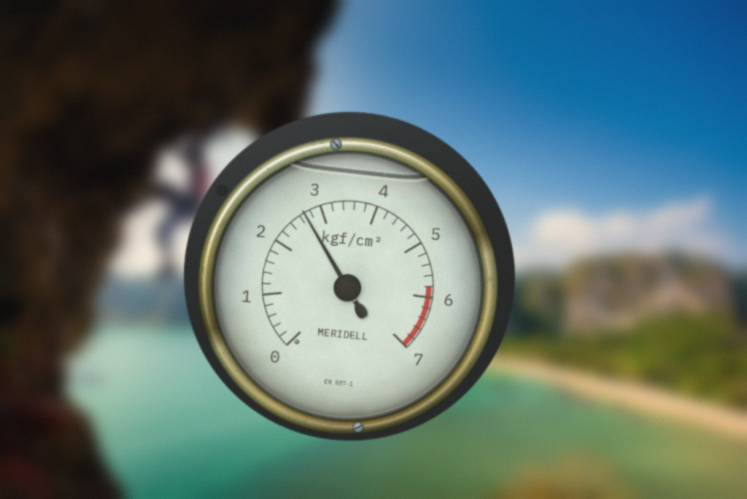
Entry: 2.7kg/cm²
